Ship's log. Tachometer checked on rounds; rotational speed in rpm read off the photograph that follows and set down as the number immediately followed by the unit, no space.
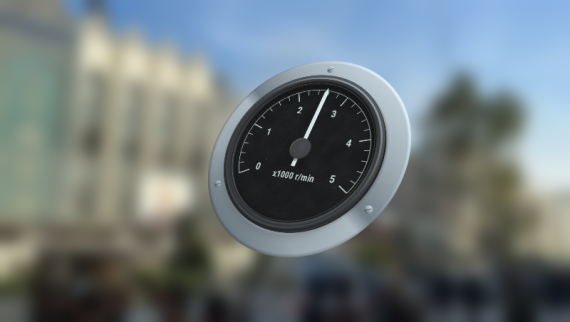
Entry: 2600rpm
